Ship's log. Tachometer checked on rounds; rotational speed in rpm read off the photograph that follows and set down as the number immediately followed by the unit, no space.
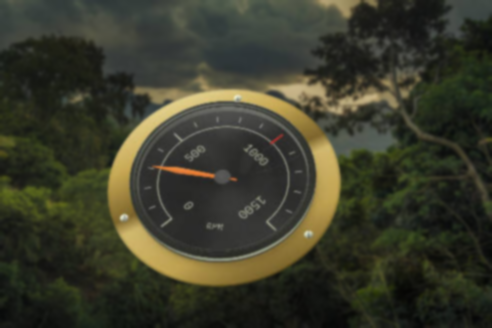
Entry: 300rpm
